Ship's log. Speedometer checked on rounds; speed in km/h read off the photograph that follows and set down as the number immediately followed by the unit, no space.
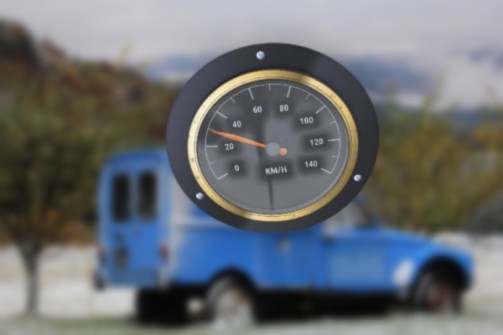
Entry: 30km/h
